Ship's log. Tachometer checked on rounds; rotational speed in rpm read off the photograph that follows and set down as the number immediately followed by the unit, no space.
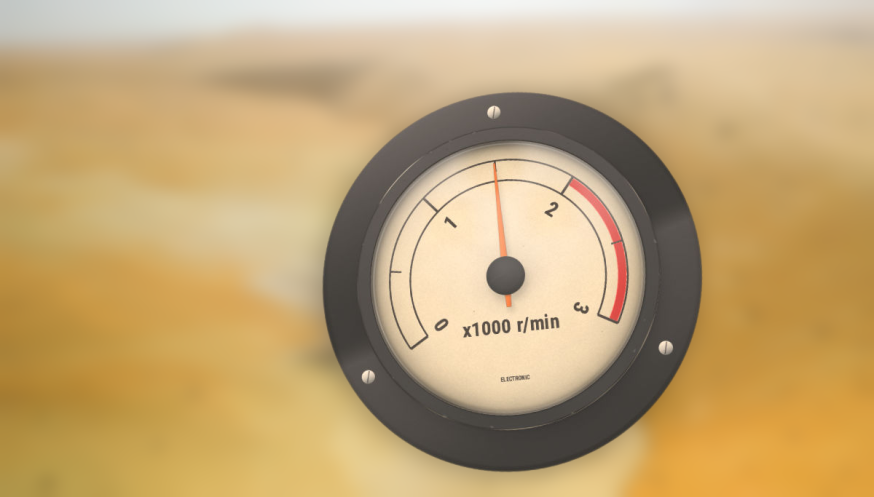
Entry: 1500rpm
